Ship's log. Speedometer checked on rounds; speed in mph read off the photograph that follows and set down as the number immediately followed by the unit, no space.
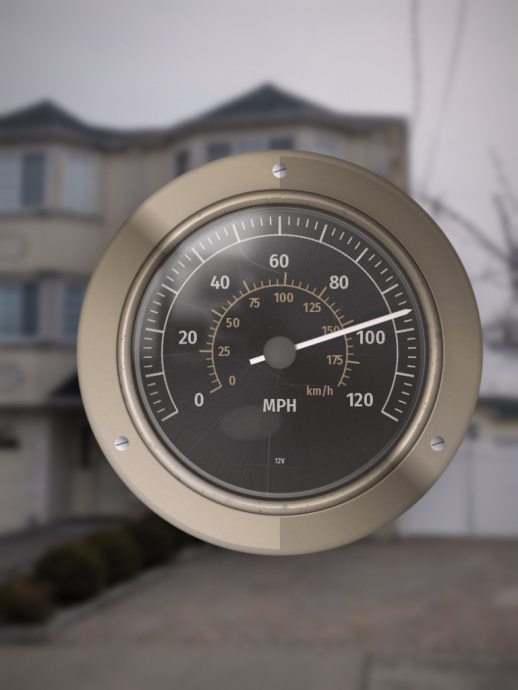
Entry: 96mph
